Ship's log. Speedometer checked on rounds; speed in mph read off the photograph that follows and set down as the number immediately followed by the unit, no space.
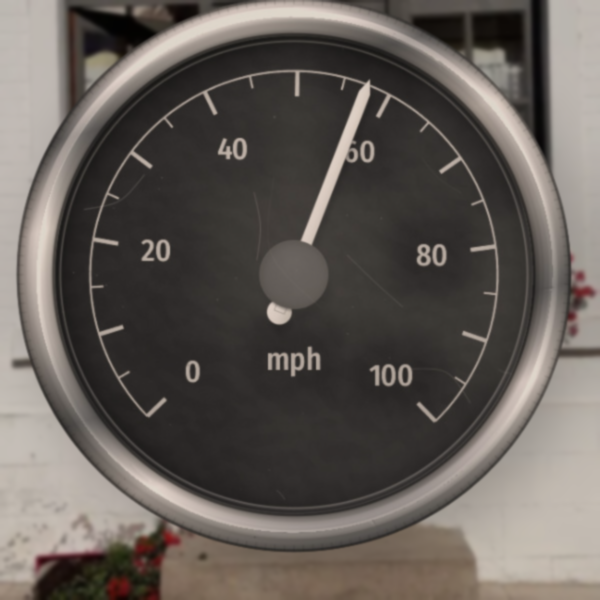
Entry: 57.5mph
